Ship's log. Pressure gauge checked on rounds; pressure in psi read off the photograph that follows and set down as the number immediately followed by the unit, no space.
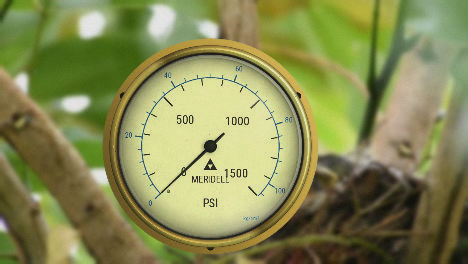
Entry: 0psi
